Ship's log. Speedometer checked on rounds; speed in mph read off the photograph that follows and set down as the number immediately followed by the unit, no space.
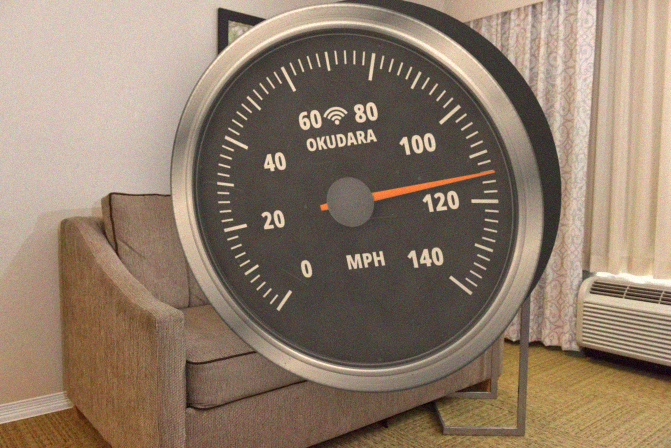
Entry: 114mph
